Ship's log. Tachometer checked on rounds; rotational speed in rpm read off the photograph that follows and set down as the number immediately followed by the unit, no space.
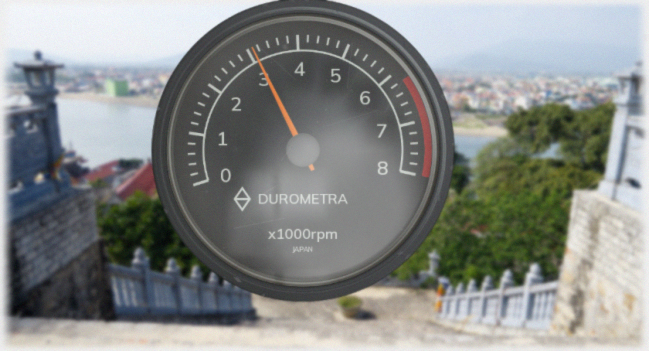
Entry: 3100rpm
